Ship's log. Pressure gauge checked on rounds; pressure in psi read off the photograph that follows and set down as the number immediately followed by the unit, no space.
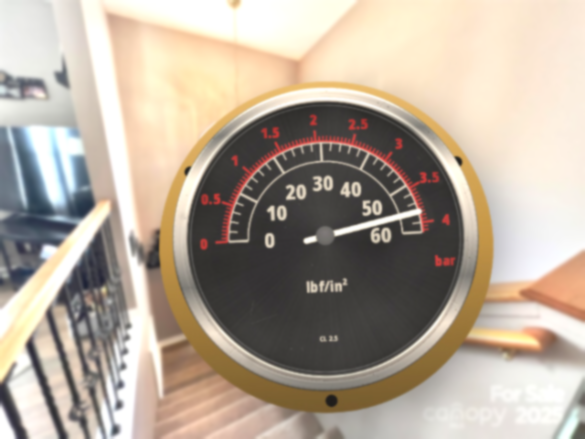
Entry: 56psi
